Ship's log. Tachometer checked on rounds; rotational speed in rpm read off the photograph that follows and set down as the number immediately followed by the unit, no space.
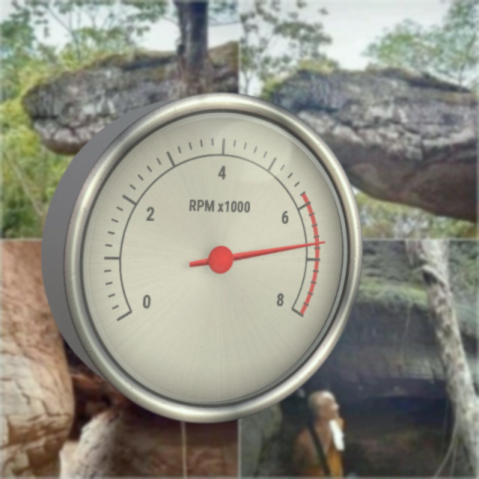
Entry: 6700rpm
